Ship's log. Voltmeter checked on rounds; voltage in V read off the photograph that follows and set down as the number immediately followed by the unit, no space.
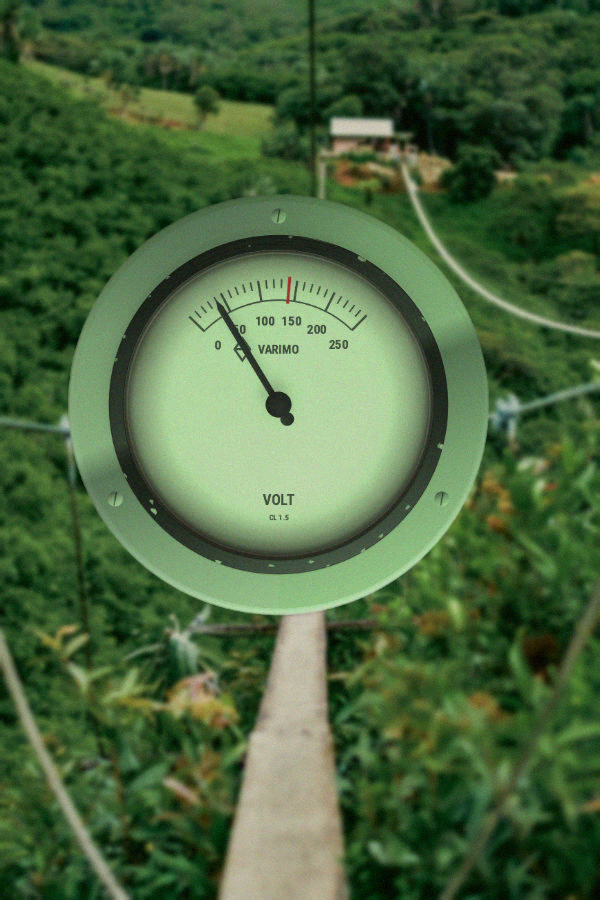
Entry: 40V
